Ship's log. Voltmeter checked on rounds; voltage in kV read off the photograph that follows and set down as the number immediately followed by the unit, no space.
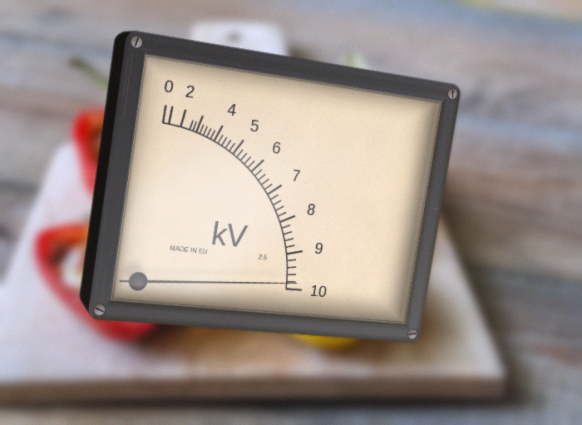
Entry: 9.8kV
